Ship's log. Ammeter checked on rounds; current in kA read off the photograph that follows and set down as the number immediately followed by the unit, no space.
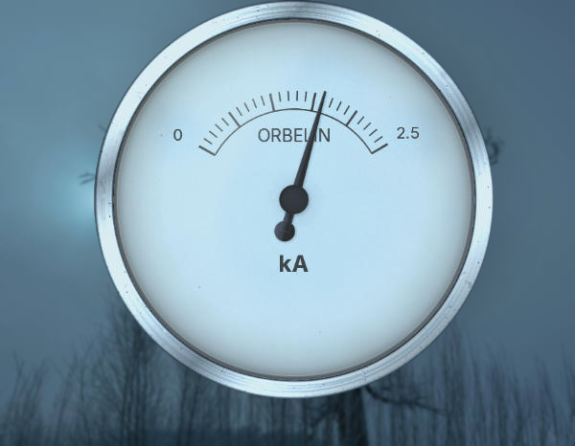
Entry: 1.6kA
